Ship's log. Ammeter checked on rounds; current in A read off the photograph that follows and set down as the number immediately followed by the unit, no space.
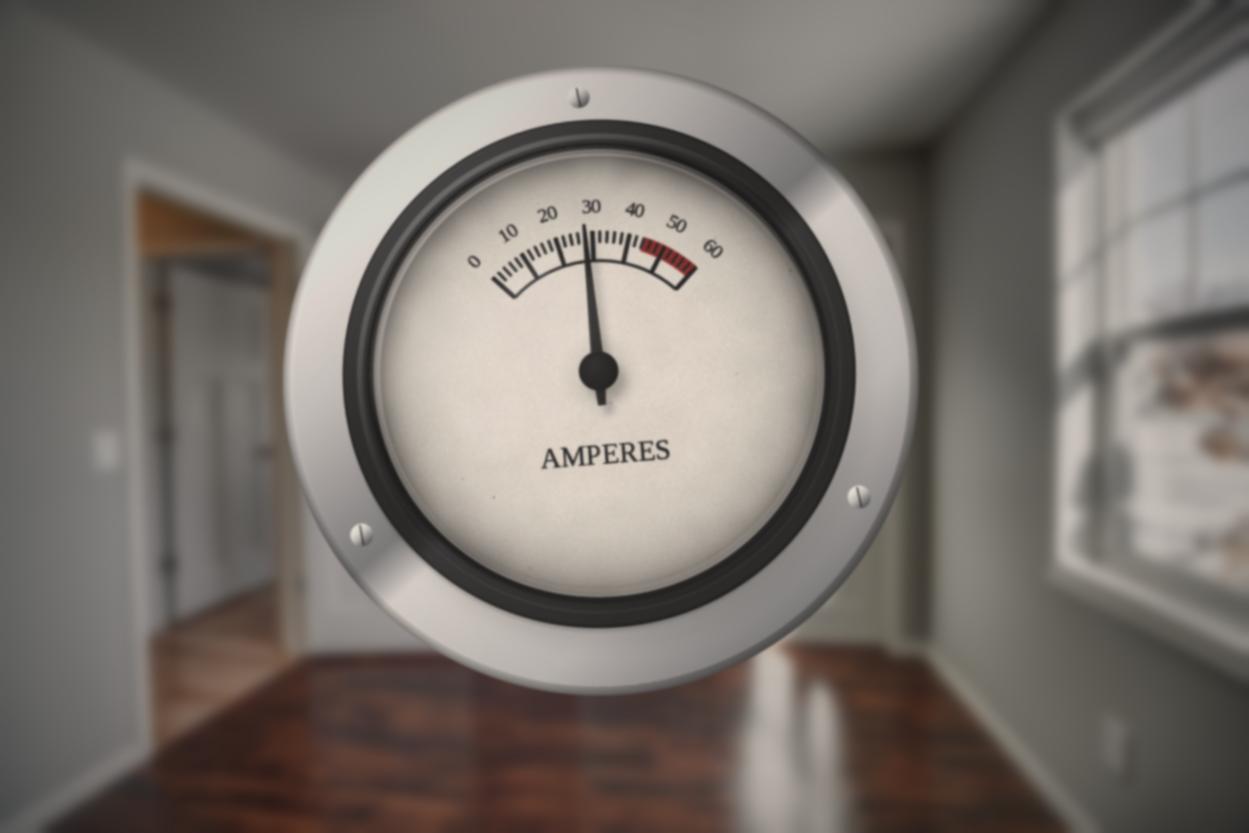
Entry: 28A
